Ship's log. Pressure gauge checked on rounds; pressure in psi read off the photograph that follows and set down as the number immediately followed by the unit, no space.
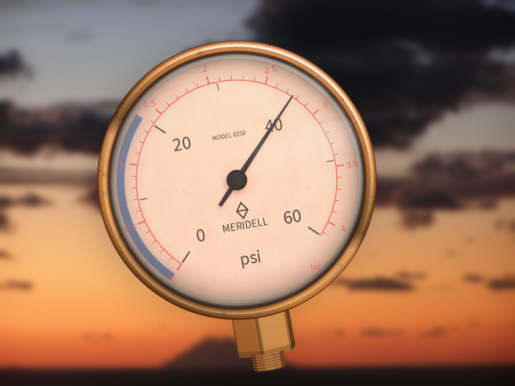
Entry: 40psi
